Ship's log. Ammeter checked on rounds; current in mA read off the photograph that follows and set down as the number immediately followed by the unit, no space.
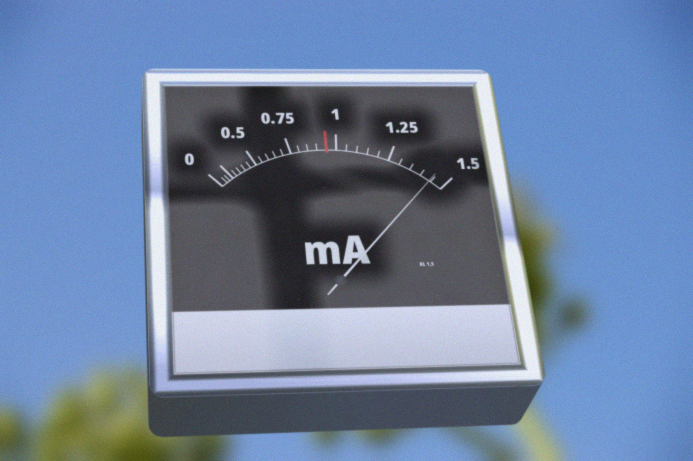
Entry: 1.45mA
